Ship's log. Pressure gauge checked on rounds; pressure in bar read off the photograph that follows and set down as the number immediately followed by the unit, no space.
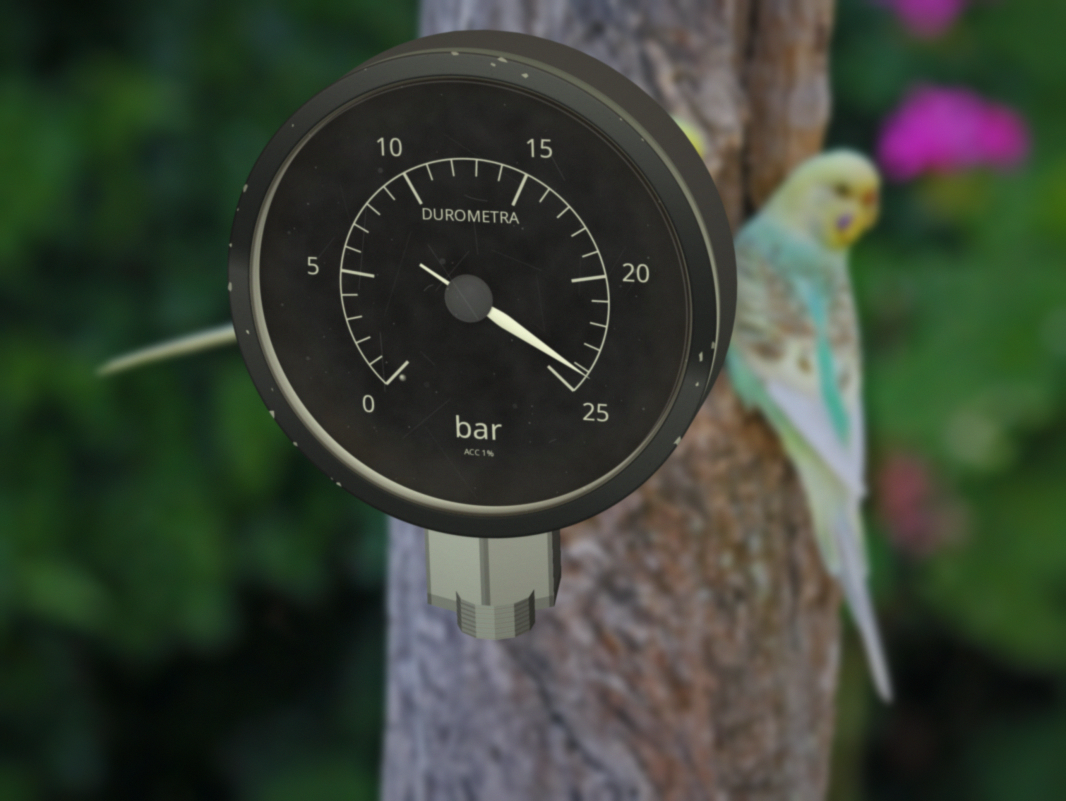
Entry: 24bar
